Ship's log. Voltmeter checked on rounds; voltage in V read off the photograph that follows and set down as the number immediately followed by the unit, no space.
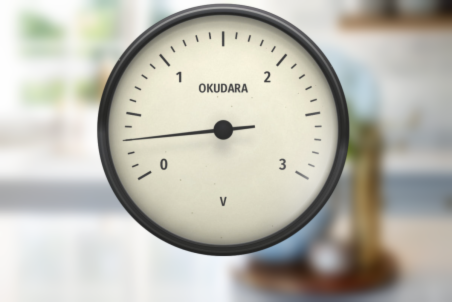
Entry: 0.3V
